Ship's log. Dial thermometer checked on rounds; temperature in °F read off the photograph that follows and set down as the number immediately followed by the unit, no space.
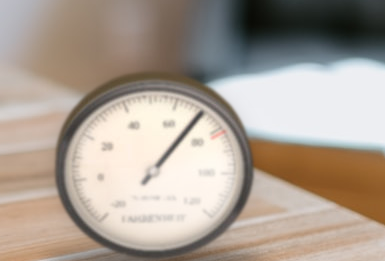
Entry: 70°F
